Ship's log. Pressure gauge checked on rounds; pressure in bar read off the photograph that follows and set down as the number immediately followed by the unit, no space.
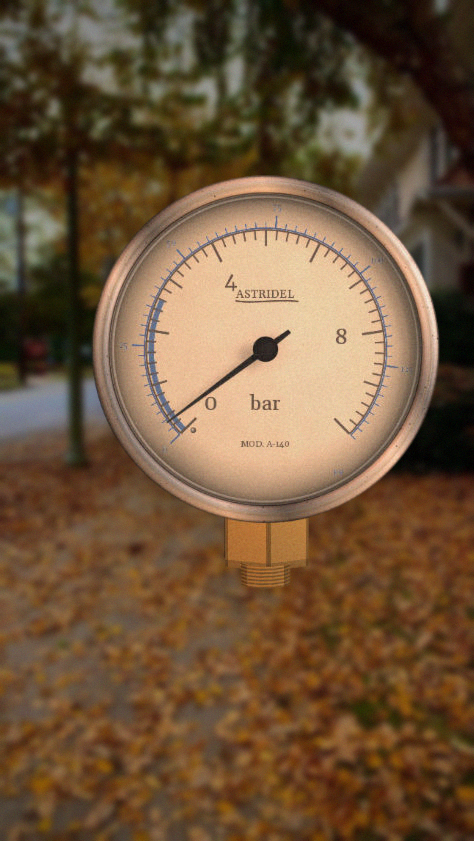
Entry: 0.3bar
